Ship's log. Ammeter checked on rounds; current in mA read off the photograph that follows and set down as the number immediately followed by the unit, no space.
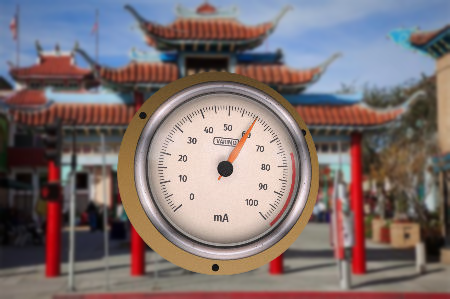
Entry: 60mA
